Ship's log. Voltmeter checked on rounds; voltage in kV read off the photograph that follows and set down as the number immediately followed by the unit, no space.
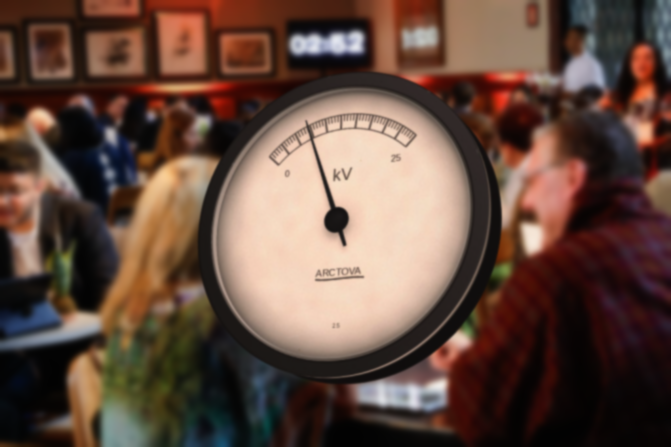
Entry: 7.5kV
